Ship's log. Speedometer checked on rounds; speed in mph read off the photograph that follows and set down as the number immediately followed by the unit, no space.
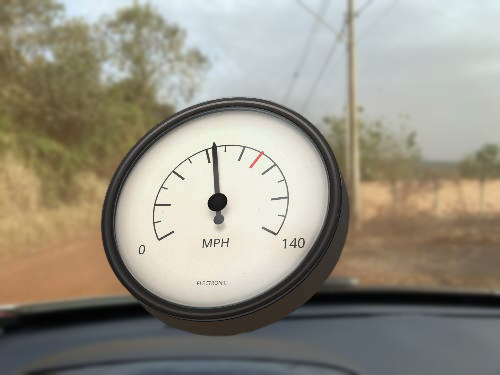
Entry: 65mph
